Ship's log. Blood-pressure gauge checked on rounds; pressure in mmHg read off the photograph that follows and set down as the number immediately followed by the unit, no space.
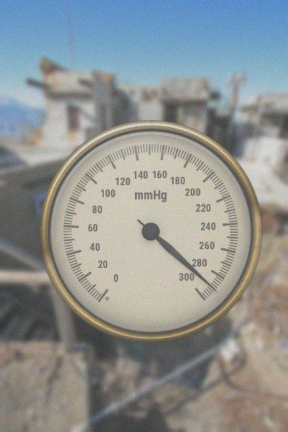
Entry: 290mmHg
